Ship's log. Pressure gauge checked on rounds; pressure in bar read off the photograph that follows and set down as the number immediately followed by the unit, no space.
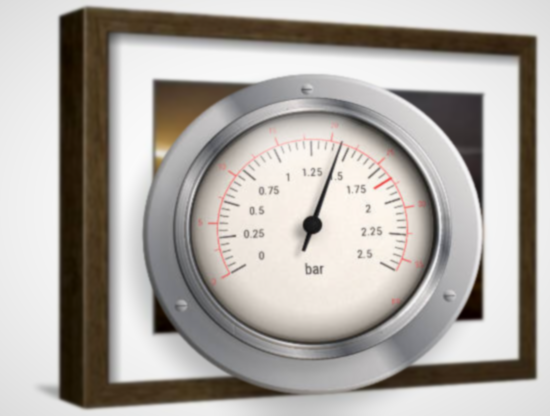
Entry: 1.45bar
